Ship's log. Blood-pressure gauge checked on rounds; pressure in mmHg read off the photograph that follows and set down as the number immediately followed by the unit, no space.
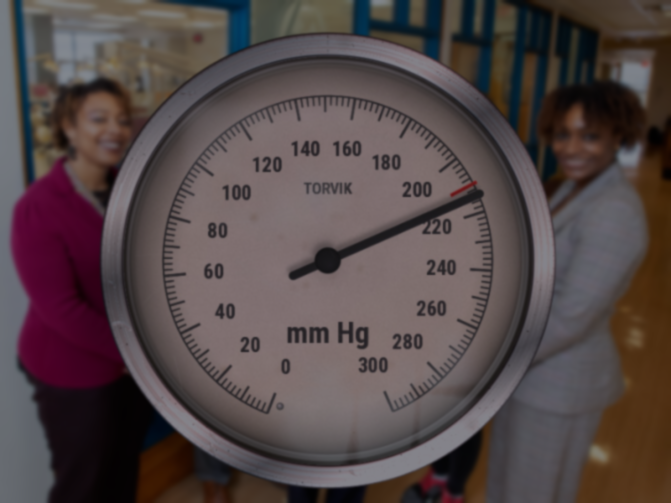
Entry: 214mmHg
